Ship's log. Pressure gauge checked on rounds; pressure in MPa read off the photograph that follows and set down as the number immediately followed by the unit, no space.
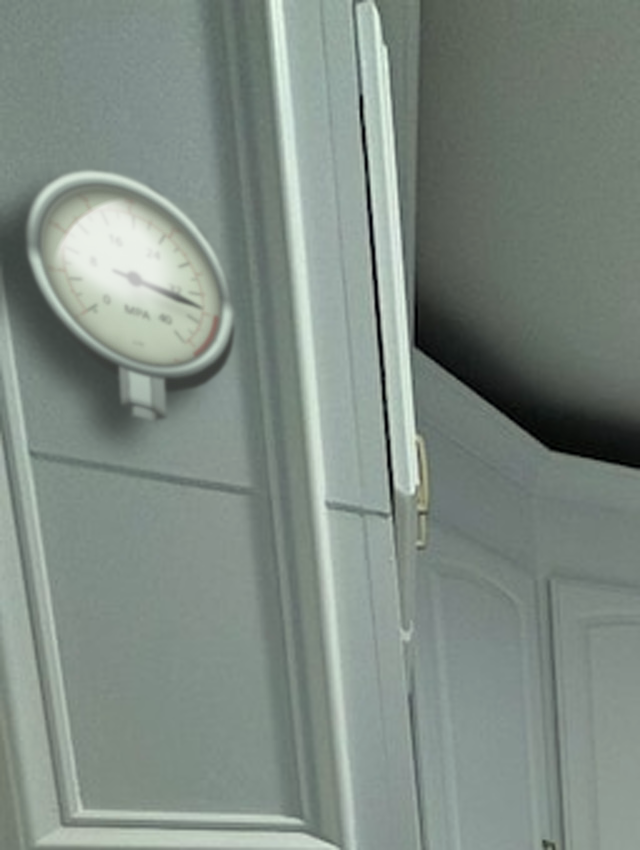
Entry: 34MPa
